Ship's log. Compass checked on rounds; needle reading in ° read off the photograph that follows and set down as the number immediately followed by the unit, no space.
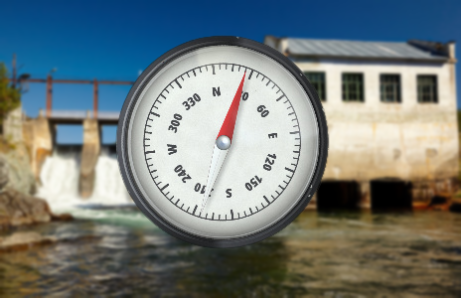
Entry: 25°
